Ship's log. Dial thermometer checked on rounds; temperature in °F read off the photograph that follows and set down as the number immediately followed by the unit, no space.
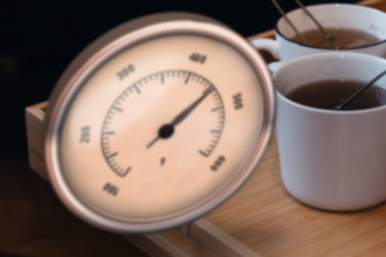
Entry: 450°F
